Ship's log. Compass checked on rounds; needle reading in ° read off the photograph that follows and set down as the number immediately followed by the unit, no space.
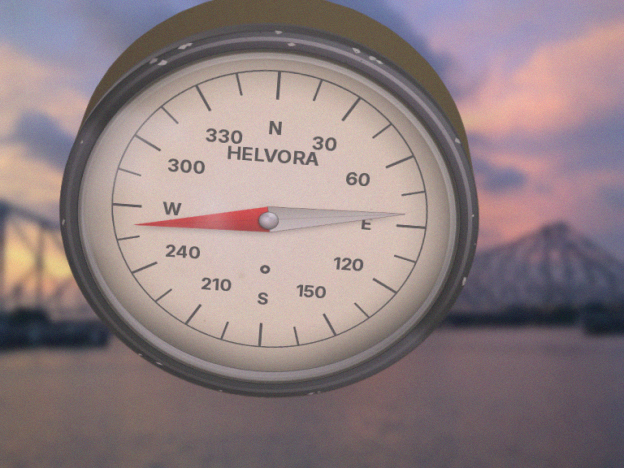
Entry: 262.5°
